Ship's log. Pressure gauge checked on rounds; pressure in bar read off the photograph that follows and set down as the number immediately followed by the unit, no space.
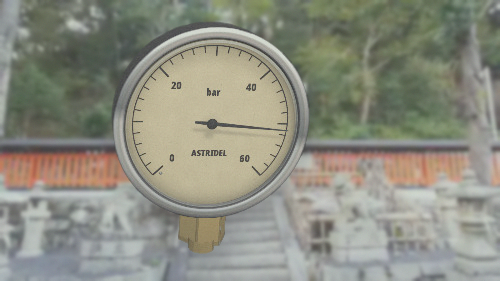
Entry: 51bar
